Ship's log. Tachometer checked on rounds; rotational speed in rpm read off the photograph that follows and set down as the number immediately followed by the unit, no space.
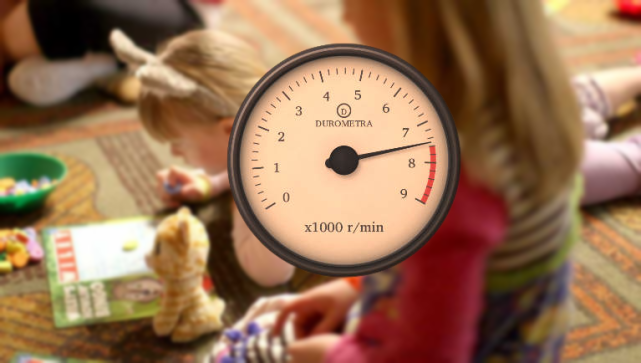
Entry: 7500rpm
